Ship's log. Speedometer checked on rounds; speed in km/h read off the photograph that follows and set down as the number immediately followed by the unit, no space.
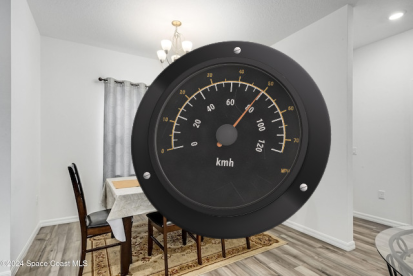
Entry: 80km/h
